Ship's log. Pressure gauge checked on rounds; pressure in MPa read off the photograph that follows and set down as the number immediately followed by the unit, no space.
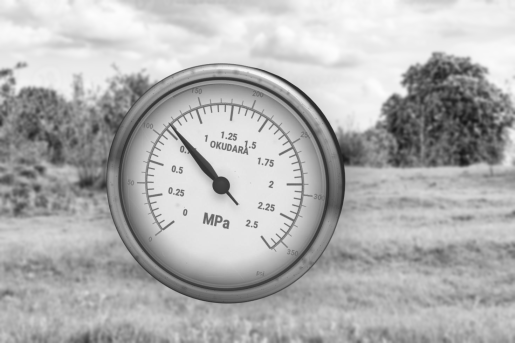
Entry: 0.8MPa
